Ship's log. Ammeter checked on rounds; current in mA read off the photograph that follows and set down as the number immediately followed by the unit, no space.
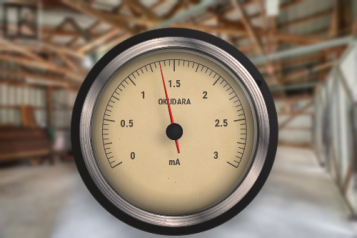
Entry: 1.35mA
